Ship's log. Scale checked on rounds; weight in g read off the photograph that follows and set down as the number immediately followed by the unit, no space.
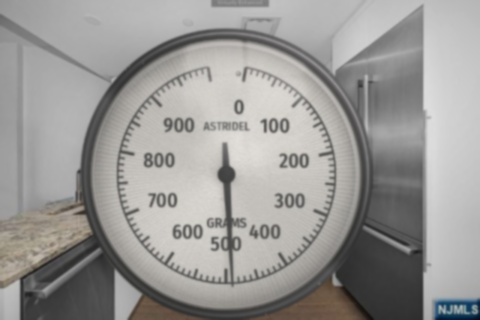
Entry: 490g
